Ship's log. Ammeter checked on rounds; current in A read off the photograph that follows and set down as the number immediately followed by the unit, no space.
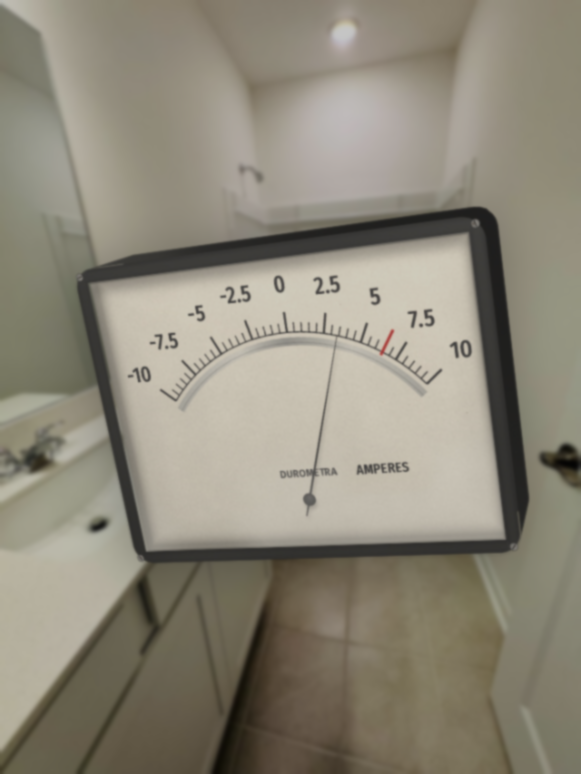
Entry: 3.5A
